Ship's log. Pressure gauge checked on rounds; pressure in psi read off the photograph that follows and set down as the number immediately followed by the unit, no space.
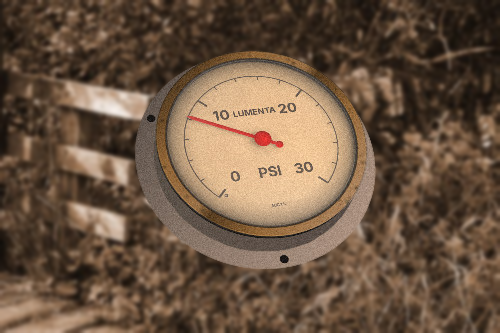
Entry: 8psi
